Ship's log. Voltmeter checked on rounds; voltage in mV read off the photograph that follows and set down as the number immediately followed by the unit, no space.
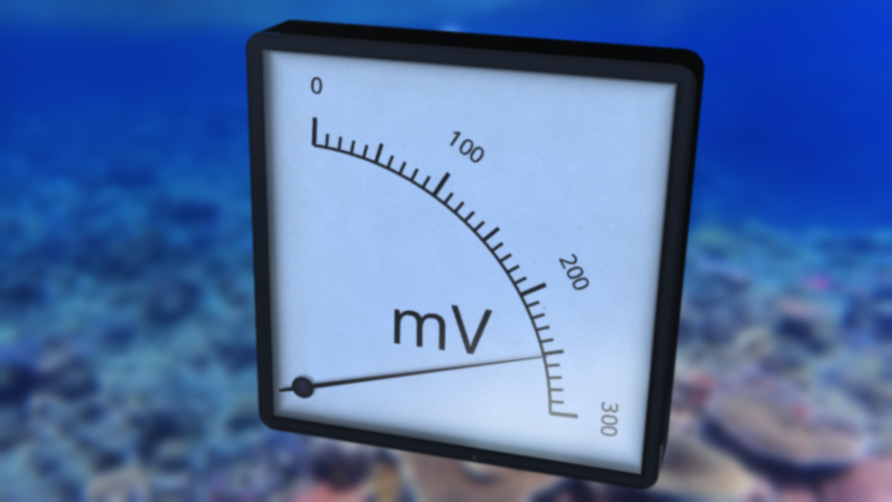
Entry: 250mV
